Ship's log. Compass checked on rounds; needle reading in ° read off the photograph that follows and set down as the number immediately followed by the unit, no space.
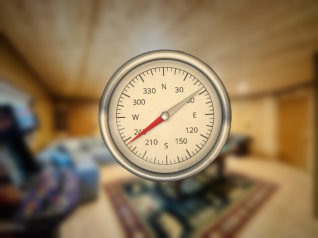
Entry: 235°
